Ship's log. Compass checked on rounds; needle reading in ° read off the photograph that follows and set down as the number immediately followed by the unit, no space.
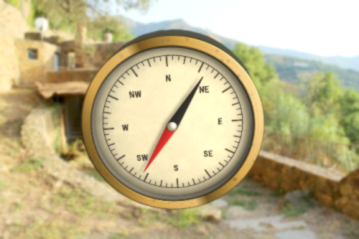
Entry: 215°
